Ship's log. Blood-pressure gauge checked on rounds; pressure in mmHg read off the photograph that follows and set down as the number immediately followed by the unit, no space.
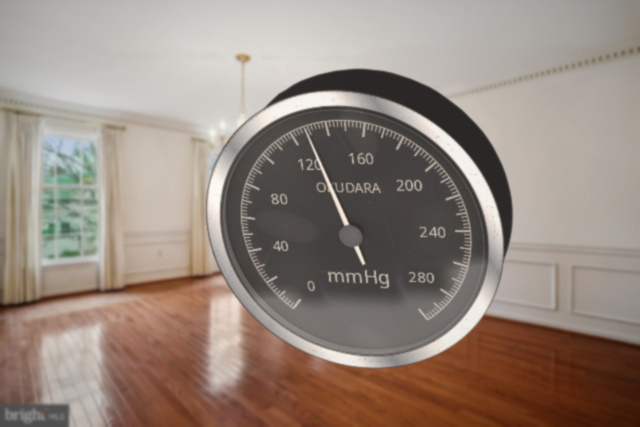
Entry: 130mmHg
